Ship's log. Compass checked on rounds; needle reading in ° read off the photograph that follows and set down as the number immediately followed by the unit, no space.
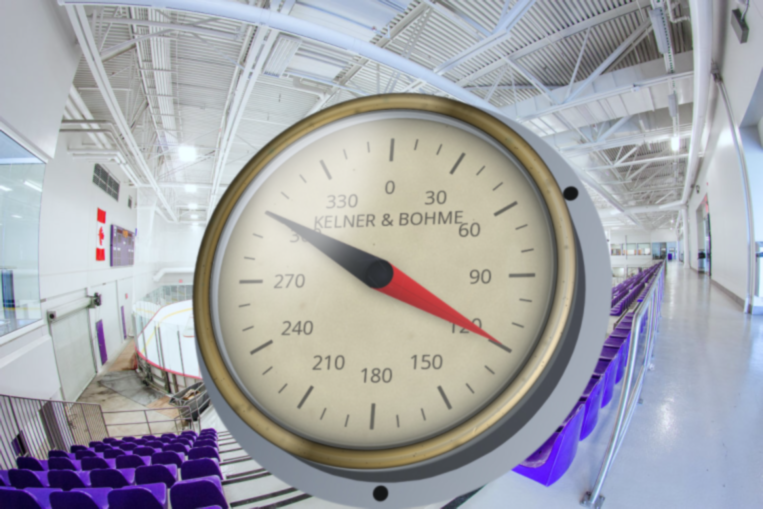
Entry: 120°
